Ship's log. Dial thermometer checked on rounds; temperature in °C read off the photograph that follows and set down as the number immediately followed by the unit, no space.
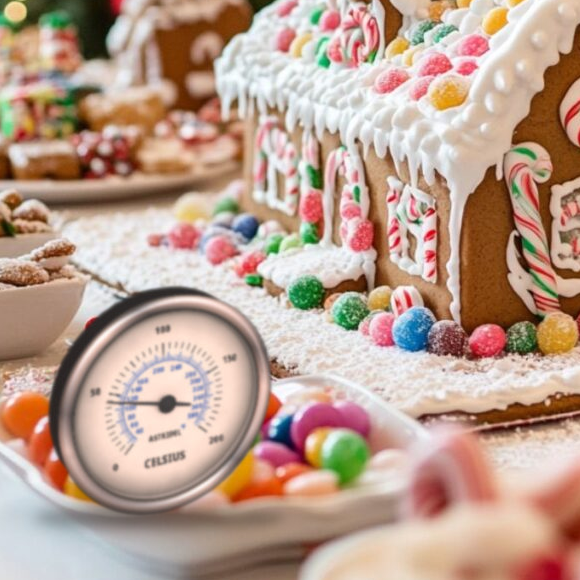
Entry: 45°C
